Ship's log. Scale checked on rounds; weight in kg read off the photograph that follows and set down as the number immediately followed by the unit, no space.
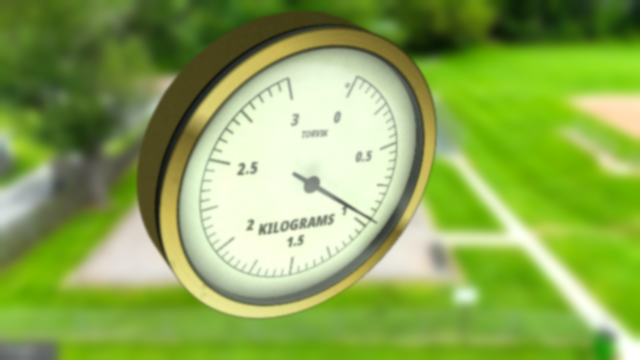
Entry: 0.95kg
